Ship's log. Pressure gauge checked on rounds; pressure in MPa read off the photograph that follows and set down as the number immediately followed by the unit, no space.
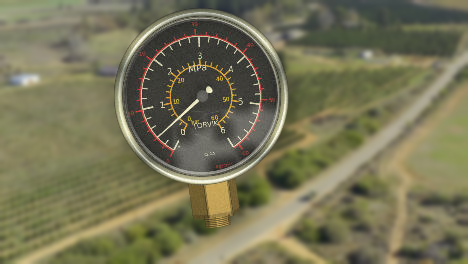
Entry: 0.4MPa
